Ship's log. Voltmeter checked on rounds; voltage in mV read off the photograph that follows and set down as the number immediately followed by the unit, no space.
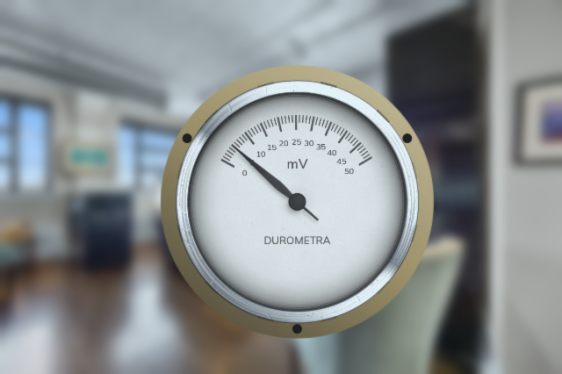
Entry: 5mV
